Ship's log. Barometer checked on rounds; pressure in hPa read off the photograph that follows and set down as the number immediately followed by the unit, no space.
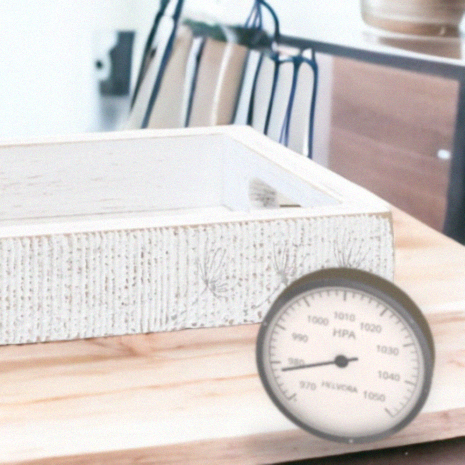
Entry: 978hPa
